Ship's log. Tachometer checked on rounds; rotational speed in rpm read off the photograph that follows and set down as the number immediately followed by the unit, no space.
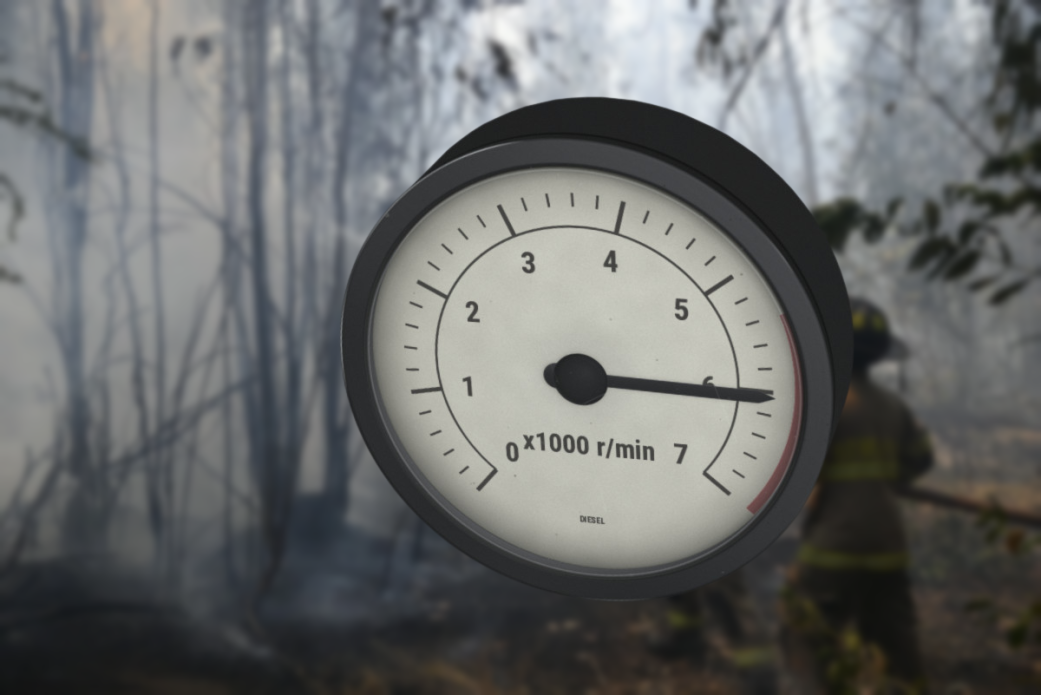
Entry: 6000rpm
